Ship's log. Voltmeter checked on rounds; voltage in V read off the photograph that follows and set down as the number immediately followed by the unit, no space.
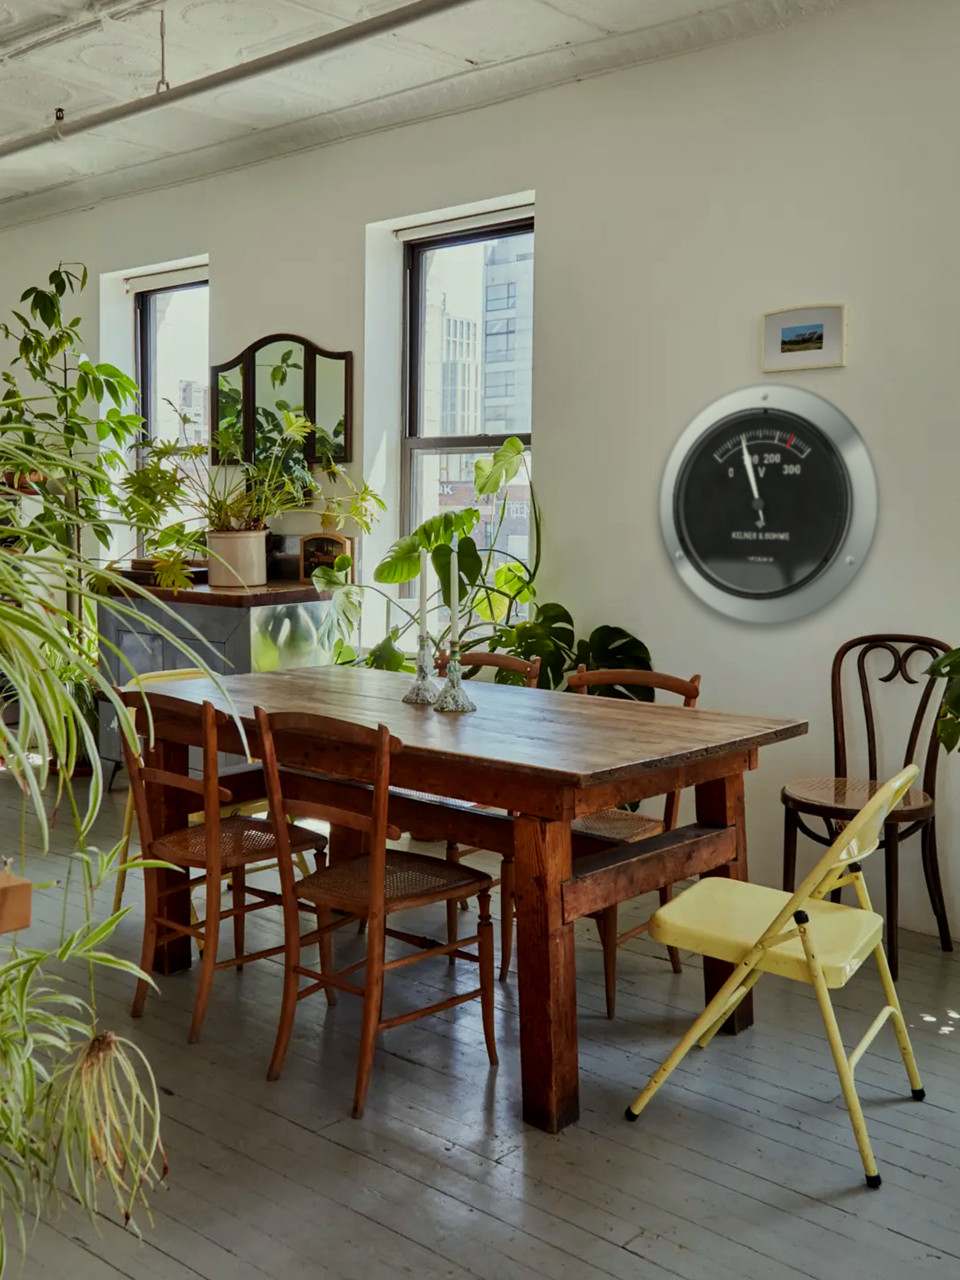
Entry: 100V
